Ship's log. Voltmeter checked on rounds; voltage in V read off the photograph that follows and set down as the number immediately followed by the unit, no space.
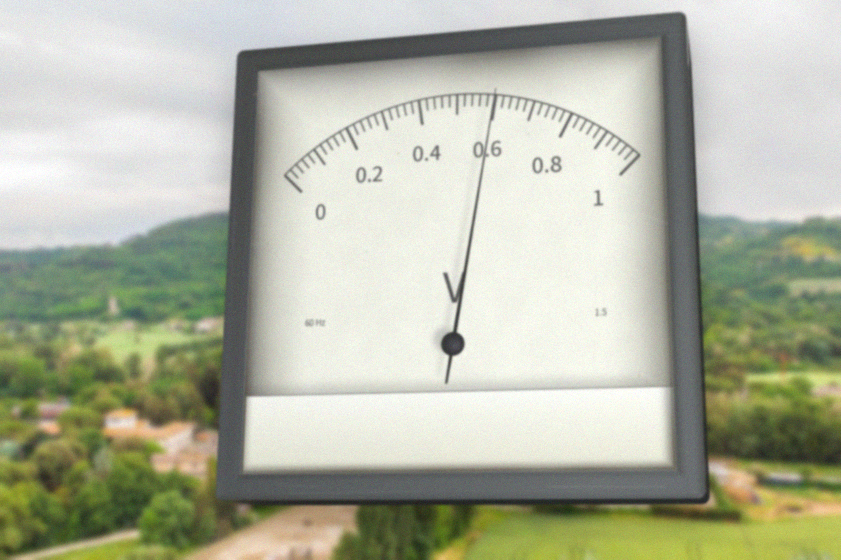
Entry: 0.6V
